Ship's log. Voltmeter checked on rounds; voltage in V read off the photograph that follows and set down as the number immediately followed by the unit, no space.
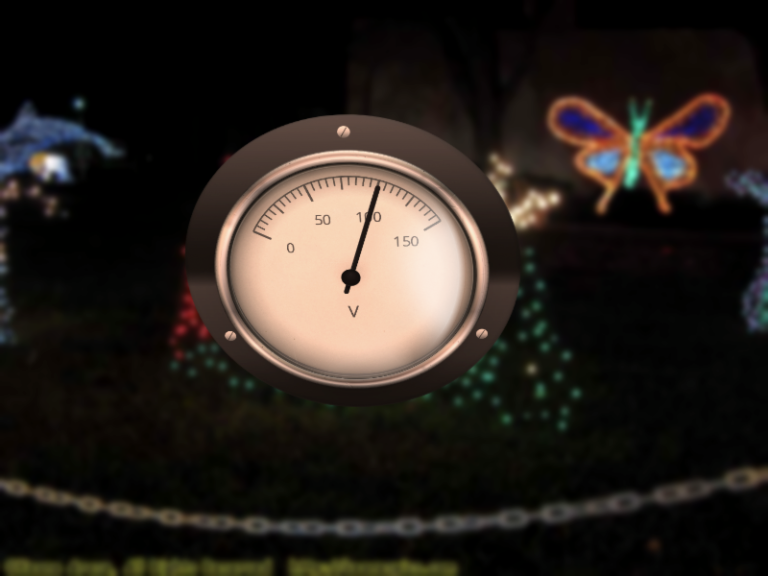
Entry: 100V
